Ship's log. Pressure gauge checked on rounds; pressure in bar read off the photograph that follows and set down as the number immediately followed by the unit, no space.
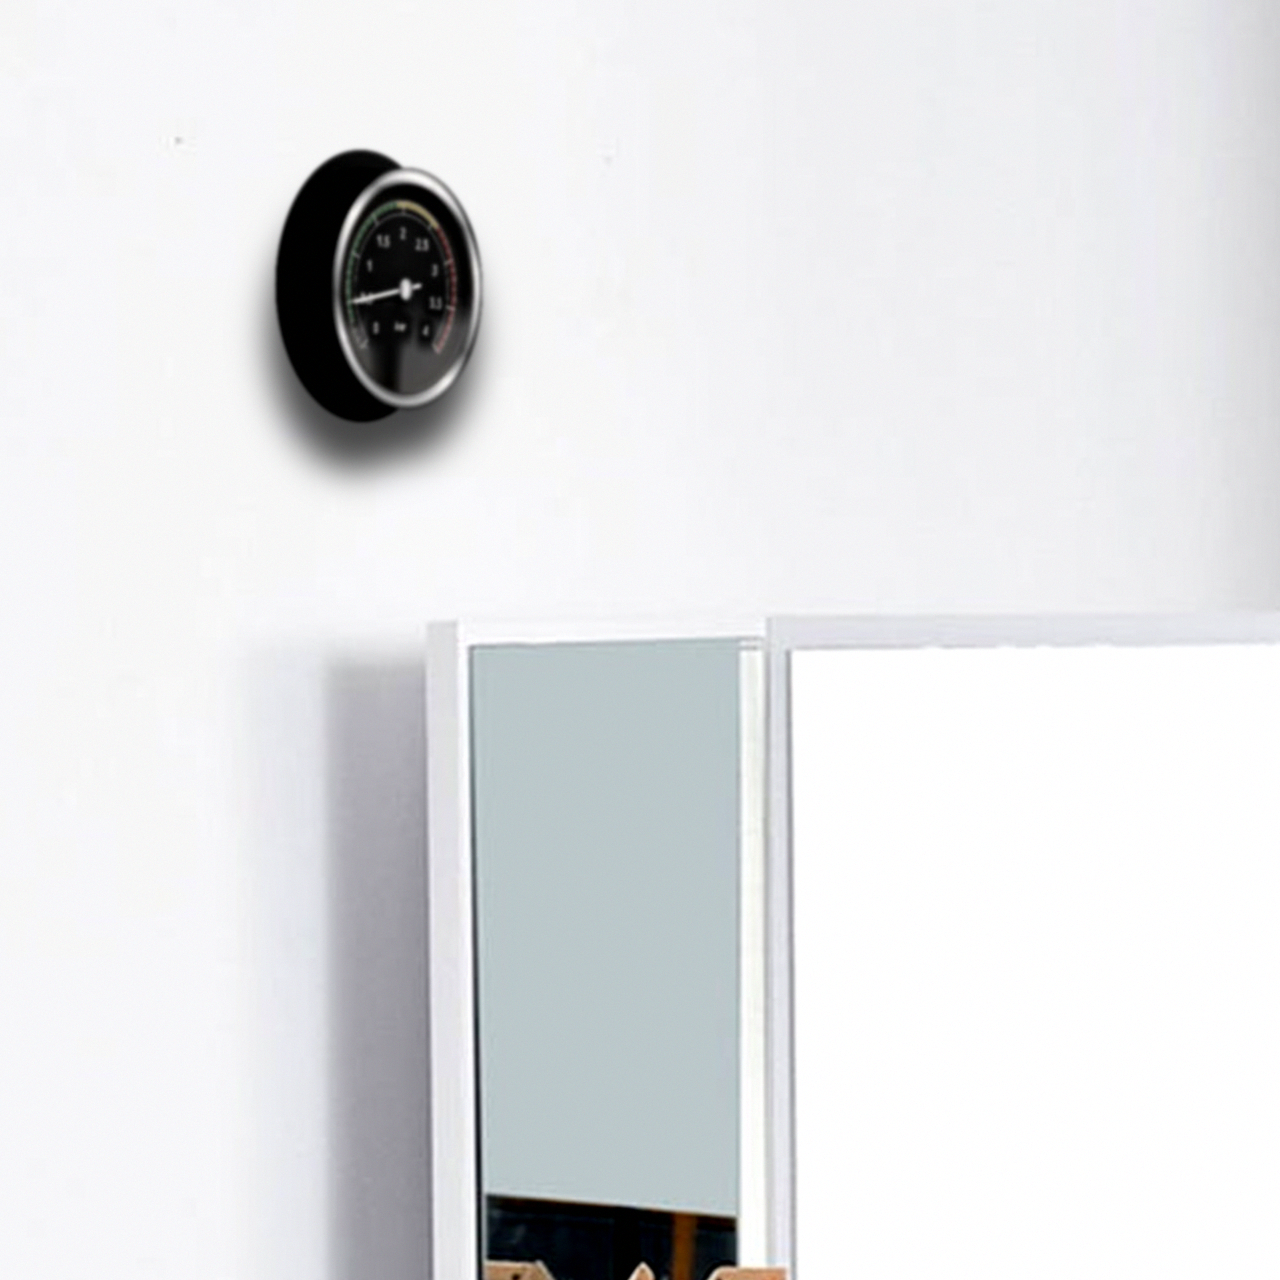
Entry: 0.5bar
